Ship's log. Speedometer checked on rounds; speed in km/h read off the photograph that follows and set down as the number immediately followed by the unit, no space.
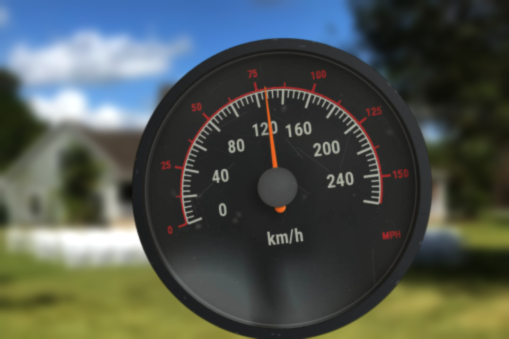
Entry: 128km/h
